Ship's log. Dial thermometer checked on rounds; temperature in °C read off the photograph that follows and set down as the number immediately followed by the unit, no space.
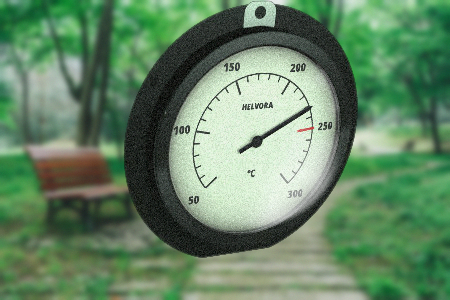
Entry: 230°C
